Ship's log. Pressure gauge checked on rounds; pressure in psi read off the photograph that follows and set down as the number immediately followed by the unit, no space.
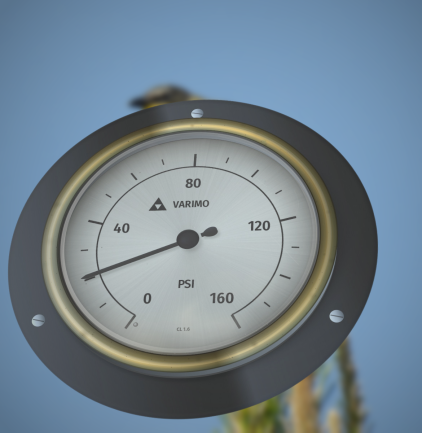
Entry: 20psi
